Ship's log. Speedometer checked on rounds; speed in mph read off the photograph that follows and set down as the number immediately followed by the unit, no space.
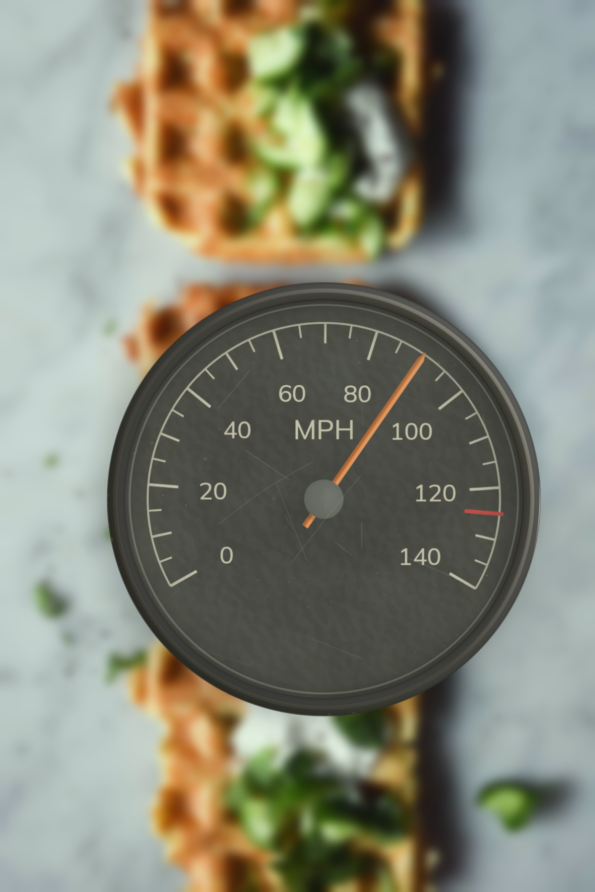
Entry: 90mph
